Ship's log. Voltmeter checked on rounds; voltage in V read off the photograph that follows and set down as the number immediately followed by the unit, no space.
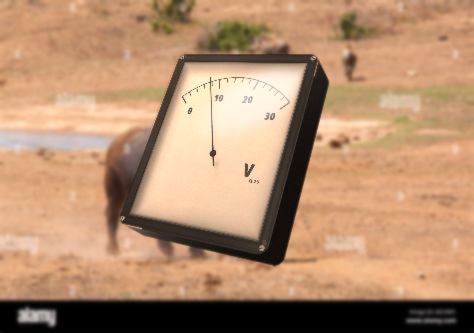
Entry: 8V
